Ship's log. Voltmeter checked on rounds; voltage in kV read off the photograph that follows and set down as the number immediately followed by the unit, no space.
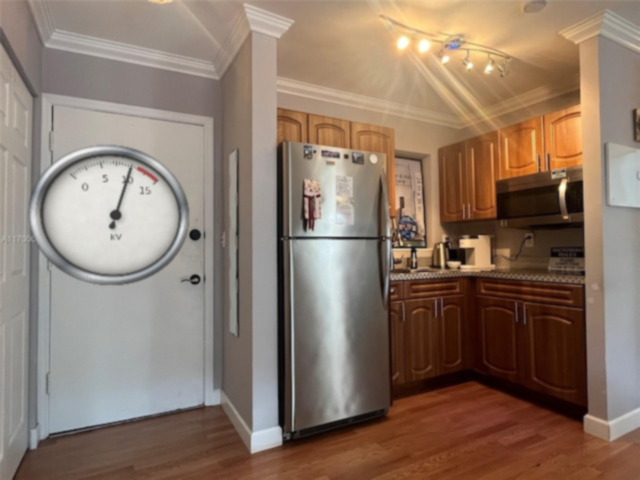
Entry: 10kV
